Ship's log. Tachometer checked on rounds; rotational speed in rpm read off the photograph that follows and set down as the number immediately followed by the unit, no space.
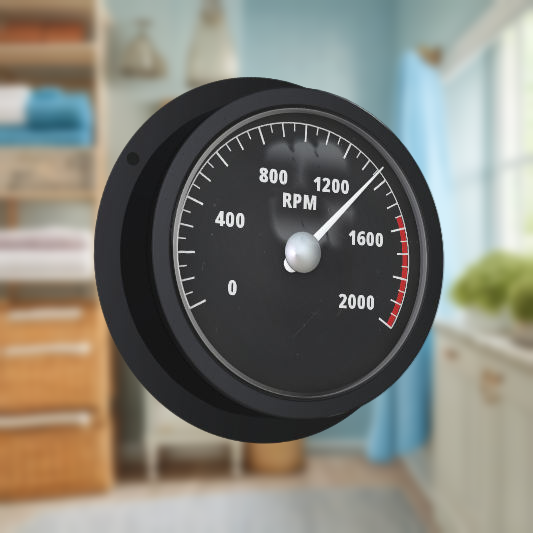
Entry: 1350rpm
